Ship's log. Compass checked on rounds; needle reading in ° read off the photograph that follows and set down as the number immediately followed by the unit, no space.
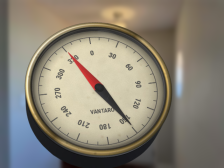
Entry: 330°
